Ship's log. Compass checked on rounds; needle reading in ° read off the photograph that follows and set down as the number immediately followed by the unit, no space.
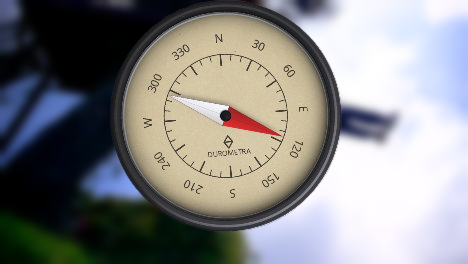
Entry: 115°
